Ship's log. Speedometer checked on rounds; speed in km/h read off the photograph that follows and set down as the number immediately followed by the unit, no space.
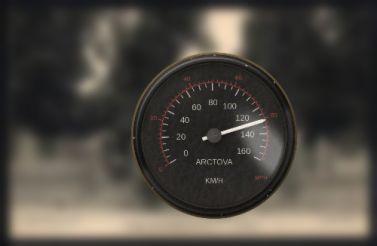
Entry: 130km/h
